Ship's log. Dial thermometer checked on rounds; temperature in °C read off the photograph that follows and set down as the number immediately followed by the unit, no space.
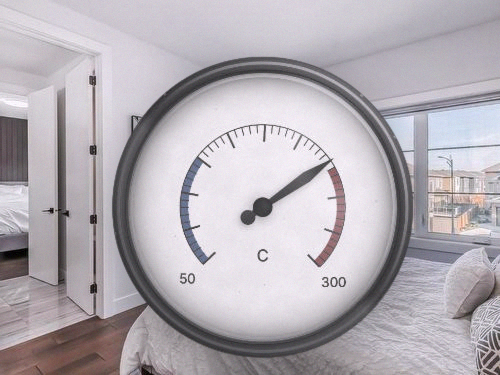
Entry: 225°C
